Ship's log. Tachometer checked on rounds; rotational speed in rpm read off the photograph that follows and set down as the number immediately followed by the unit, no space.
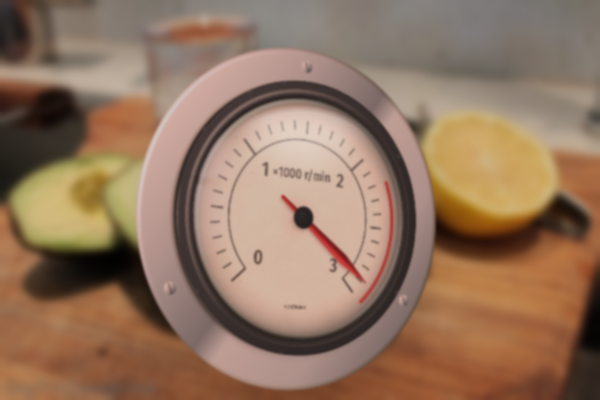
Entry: 2900rpm
